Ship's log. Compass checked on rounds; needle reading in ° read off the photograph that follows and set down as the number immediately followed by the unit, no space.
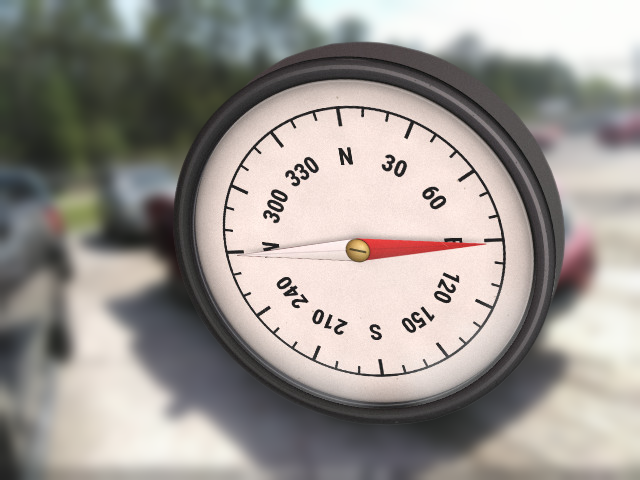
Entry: 90°
